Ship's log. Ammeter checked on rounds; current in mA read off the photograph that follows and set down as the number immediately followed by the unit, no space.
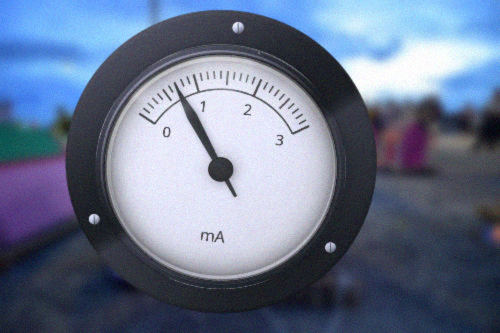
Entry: 0.7mA
